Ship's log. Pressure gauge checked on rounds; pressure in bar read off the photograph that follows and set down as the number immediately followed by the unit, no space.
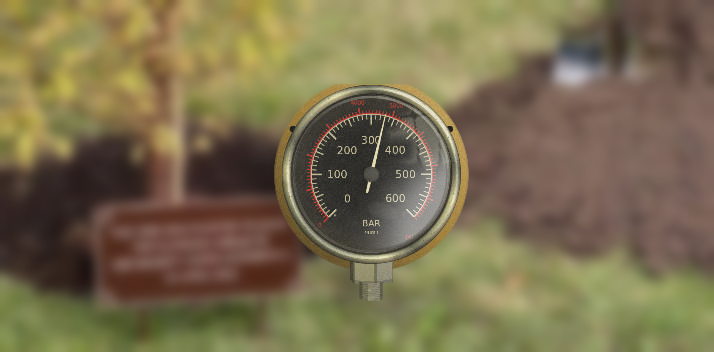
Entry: 330bar
